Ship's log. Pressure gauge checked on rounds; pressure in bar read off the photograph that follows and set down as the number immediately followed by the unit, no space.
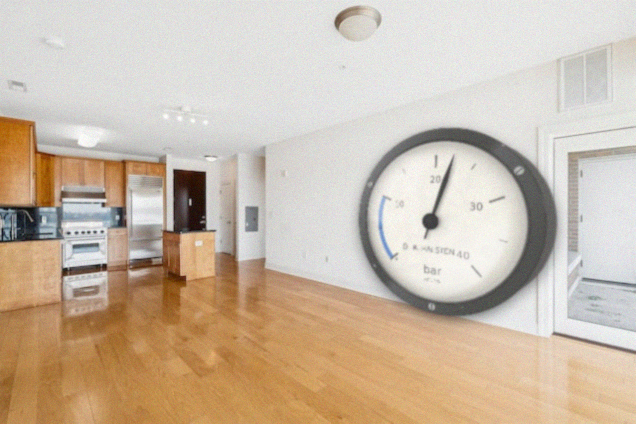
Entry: 22.5bar
